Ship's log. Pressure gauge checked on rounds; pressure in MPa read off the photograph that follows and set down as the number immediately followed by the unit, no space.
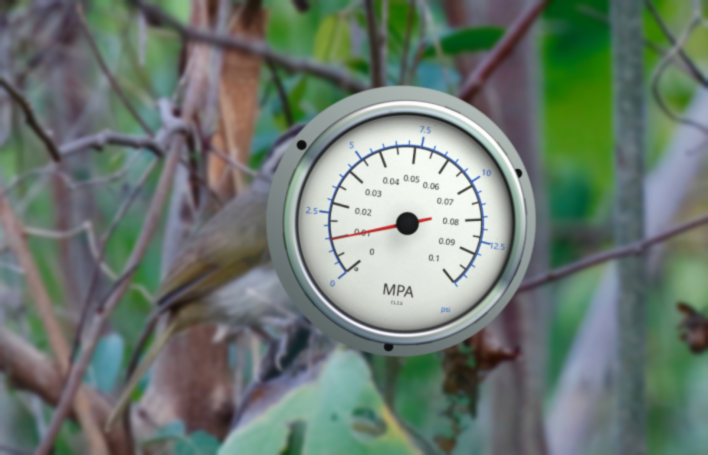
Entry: 0.01MPa
